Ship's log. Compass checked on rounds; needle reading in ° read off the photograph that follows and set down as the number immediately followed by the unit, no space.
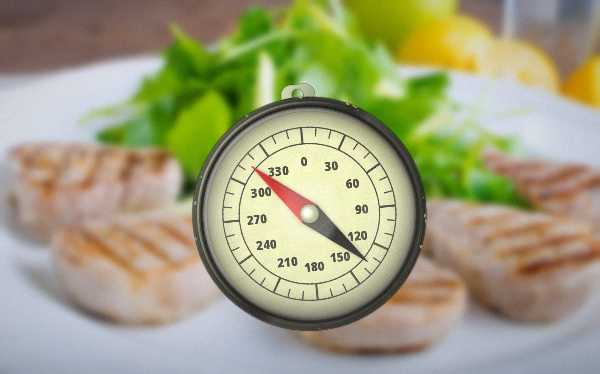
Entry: 315°
